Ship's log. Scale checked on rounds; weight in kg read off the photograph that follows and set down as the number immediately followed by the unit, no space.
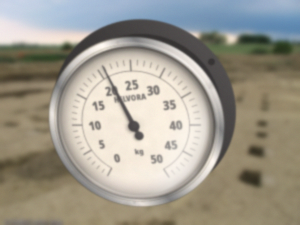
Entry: 21kg
